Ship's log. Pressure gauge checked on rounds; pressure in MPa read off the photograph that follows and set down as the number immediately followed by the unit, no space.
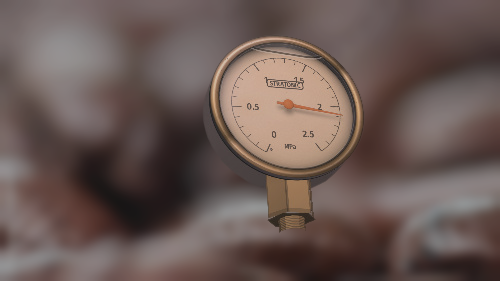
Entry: 2.1MPa
